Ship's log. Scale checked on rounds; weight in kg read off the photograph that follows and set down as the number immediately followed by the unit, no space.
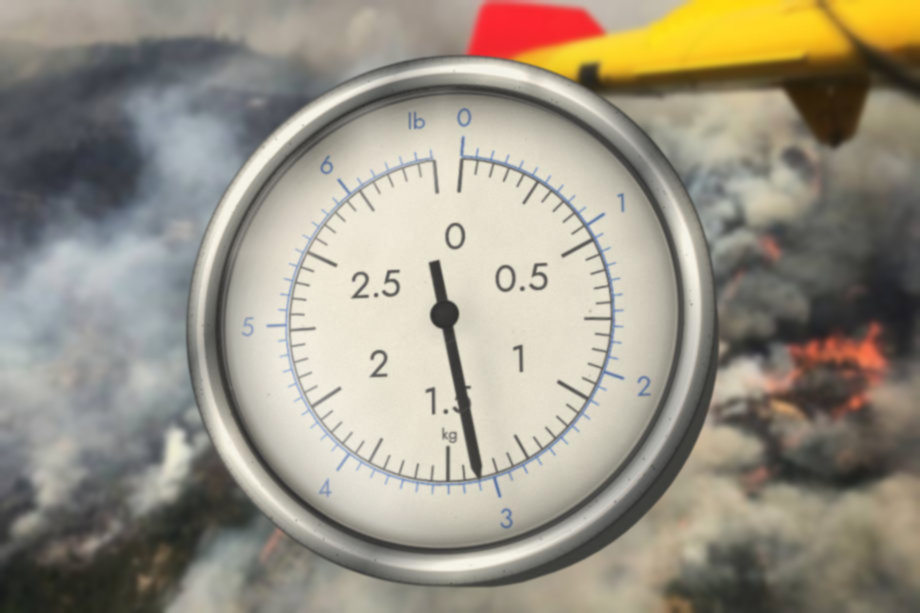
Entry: 1.4kg
